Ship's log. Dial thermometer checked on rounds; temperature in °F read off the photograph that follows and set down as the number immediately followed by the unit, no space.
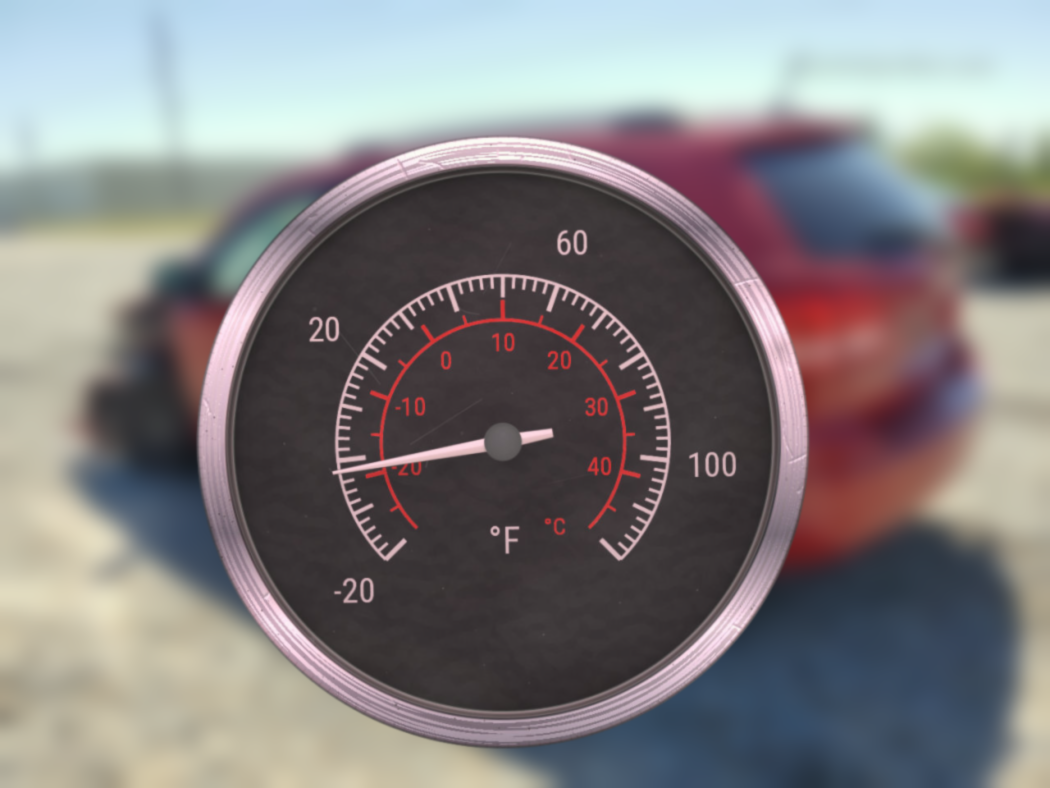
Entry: -2°F
